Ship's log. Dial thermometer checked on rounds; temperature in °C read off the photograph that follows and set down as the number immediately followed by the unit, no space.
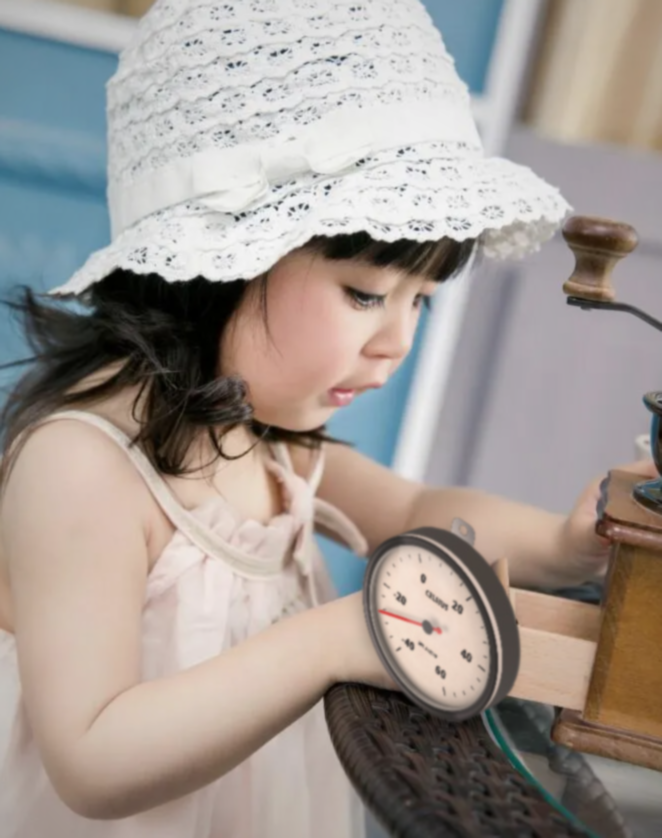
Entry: -28°C
